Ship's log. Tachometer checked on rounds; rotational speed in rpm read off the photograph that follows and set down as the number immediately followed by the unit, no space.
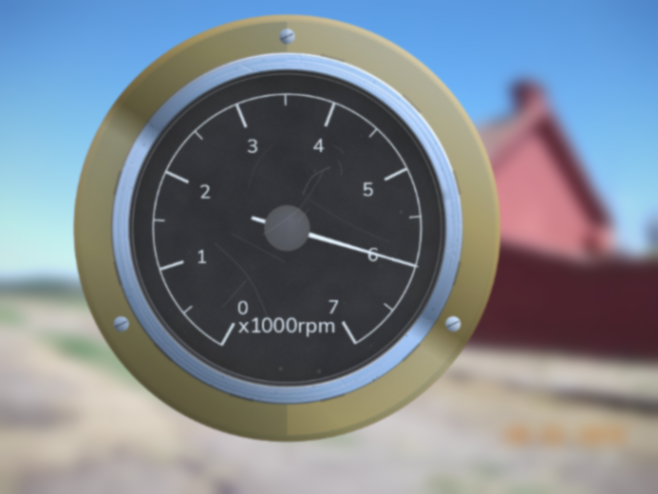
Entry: 6000rpm
